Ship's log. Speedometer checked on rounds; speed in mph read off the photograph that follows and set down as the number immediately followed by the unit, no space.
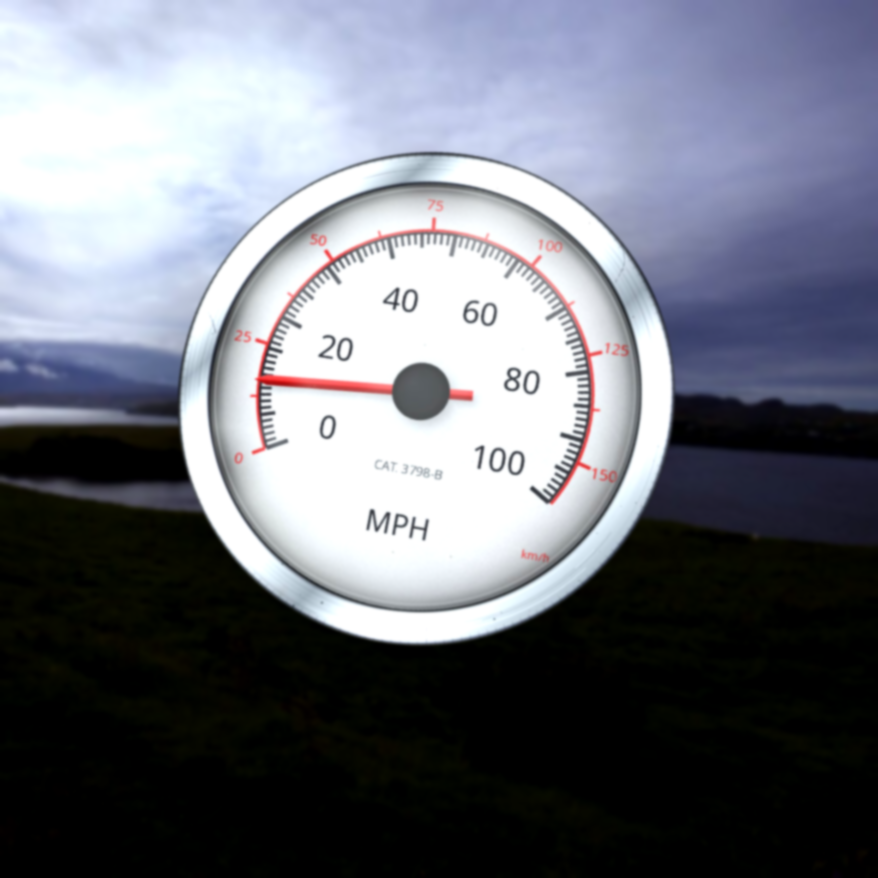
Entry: 10mph
